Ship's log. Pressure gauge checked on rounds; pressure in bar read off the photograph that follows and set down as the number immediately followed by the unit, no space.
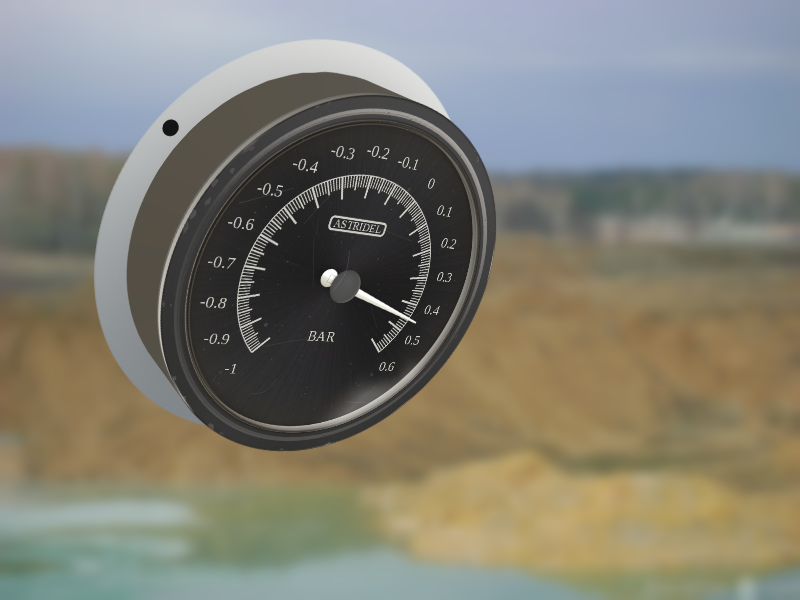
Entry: 0.45bar
